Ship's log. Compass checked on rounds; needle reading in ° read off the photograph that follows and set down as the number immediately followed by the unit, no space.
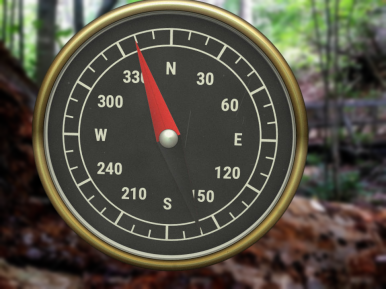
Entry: 340°
